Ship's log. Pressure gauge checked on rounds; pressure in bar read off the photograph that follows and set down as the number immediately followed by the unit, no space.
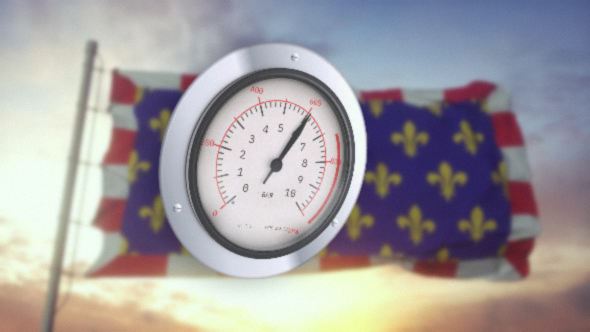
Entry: 6bar
